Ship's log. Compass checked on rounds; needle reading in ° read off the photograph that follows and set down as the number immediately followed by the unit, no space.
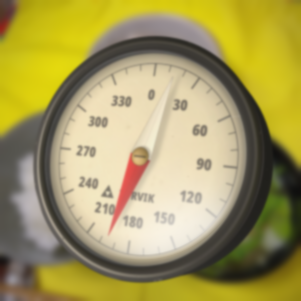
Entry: 195°
